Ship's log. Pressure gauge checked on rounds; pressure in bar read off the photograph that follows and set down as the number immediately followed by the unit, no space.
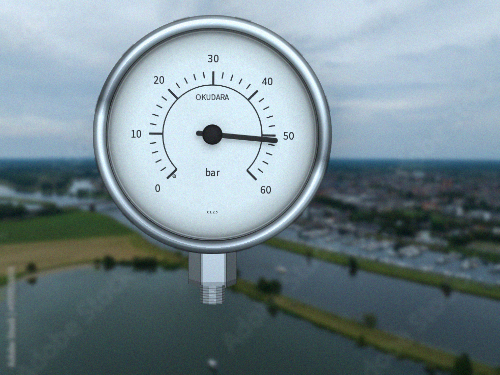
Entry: 51bar
